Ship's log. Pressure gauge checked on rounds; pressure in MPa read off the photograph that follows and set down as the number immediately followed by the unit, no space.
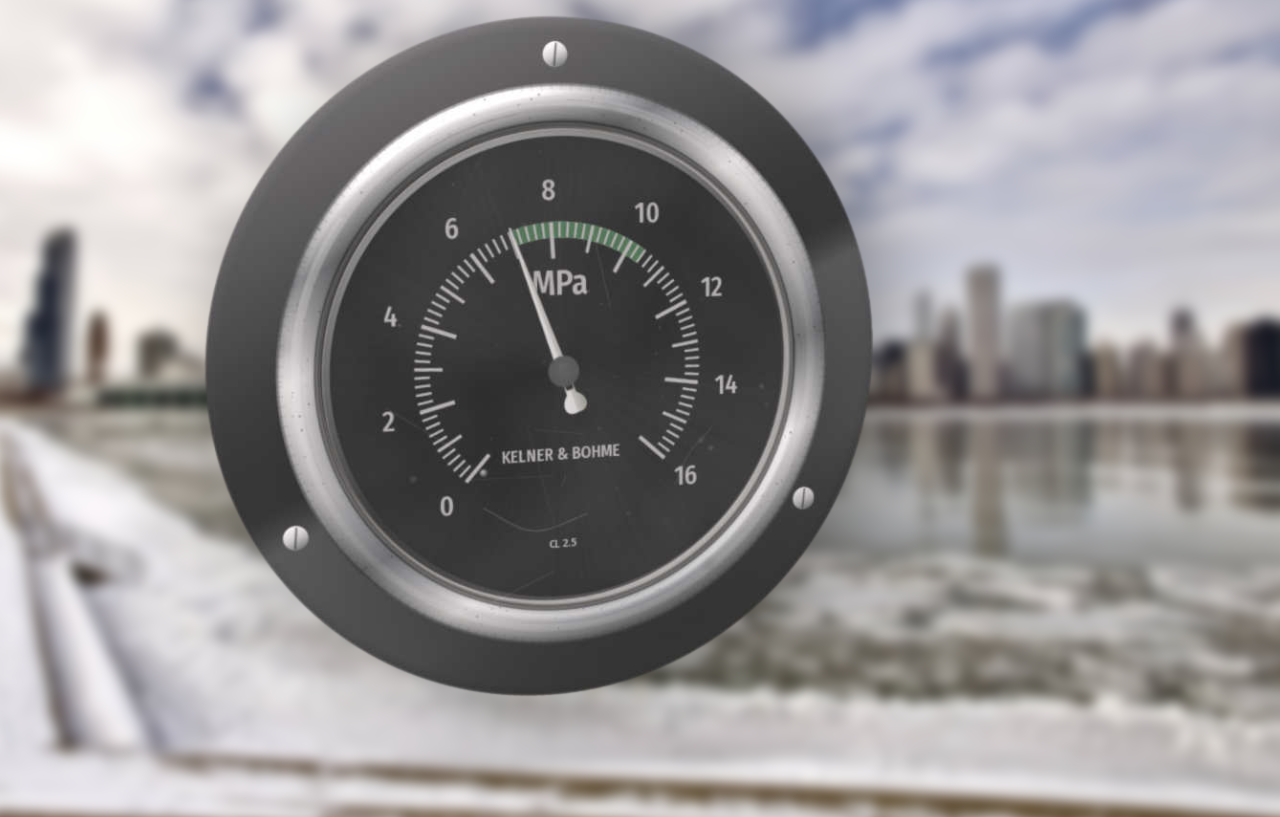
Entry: 7MPa
